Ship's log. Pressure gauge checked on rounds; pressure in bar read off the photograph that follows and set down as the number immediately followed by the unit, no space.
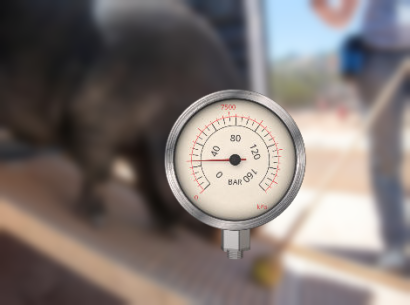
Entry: 25bar
